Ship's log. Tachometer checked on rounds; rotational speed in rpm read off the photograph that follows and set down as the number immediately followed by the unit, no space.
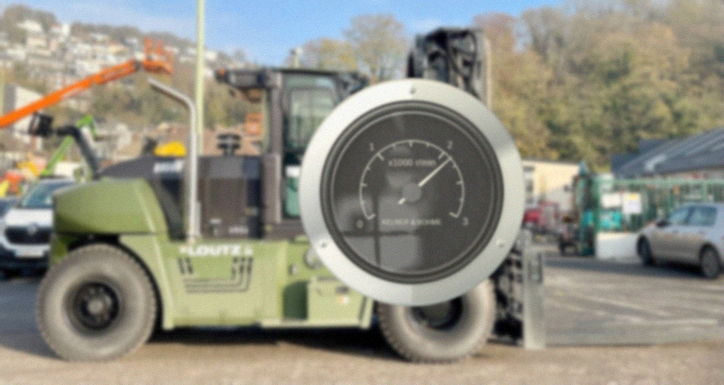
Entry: 2125rpm
